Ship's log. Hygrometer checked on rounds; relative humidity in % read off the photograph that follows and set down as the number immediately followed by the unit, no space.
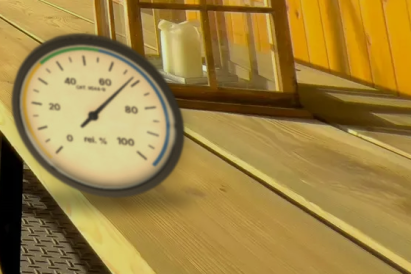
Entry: 67.5%
